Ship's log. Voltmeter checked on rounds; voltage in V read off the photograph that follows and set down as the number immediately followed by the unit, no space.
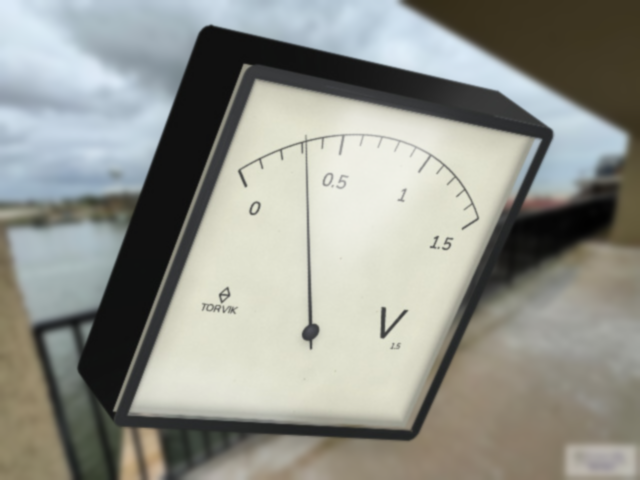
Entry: 0.3V
